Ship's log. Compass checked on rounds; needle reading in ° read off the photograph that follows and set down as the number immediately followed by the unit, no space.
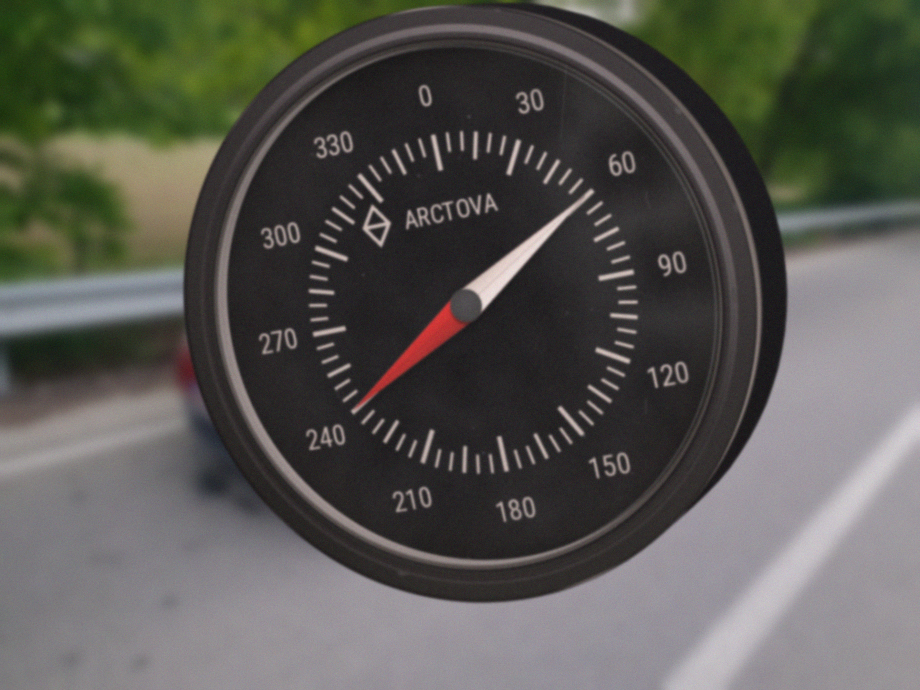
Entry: 240°
